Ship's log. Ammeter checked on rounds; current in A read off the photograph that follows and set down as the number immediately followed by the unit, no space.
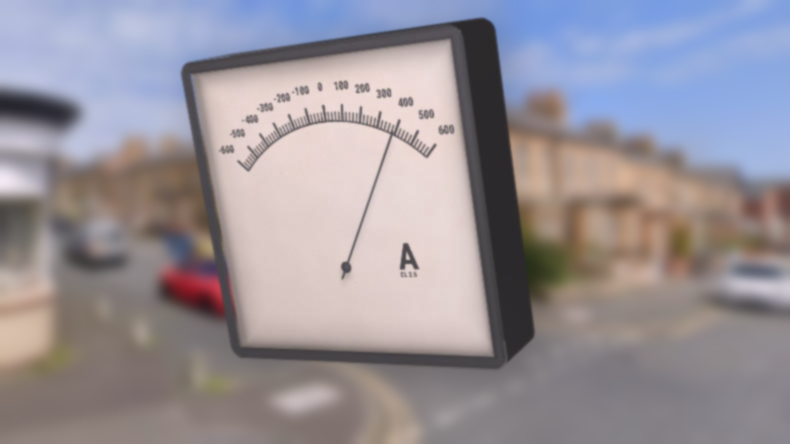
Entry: 400A
